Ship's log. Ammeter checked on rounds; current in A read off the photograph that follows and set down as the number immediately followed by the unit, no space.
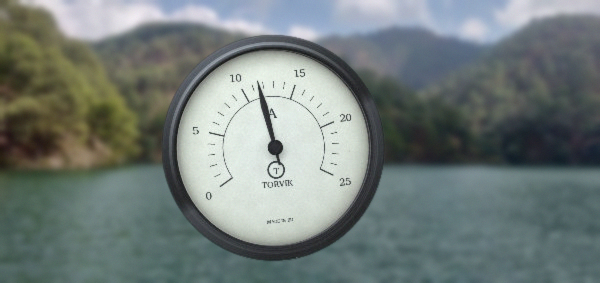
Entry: 11.5A
